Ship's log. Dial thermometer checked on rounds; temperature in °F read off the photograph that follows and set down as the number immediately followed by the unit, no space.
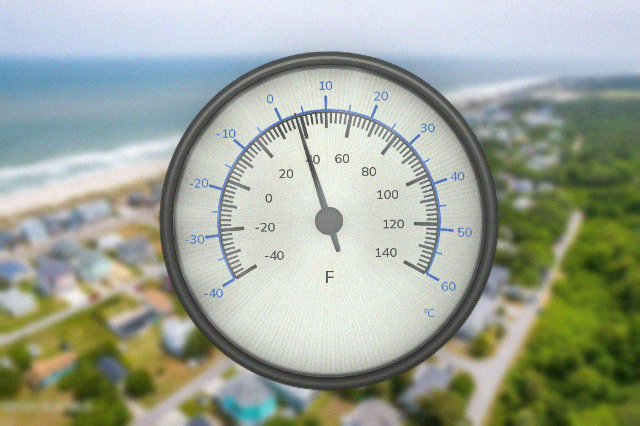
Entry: 38°F
